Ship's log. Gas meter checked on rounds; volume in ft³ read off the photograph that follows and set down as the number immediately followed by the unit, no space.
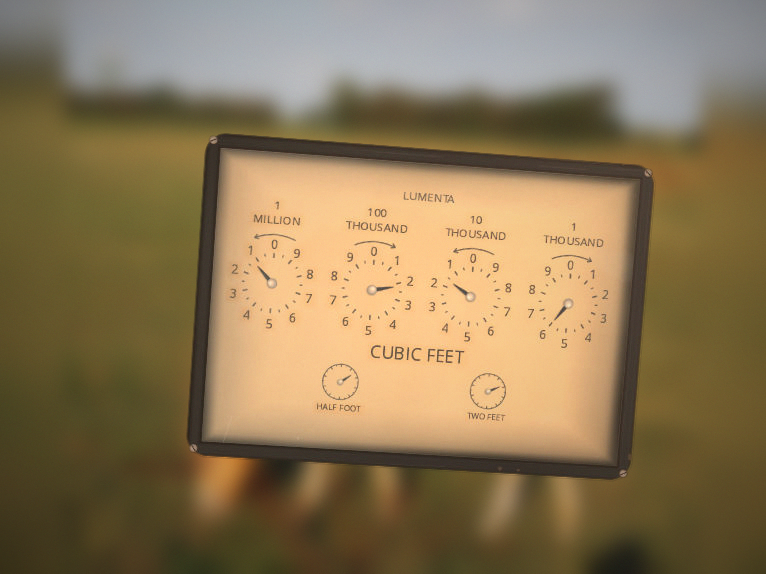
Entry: 121600ft³
